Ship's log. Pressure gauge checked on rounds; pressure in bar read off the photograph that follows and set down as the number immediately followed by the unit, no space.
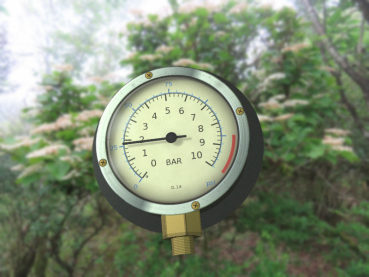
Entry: 1.8bar
